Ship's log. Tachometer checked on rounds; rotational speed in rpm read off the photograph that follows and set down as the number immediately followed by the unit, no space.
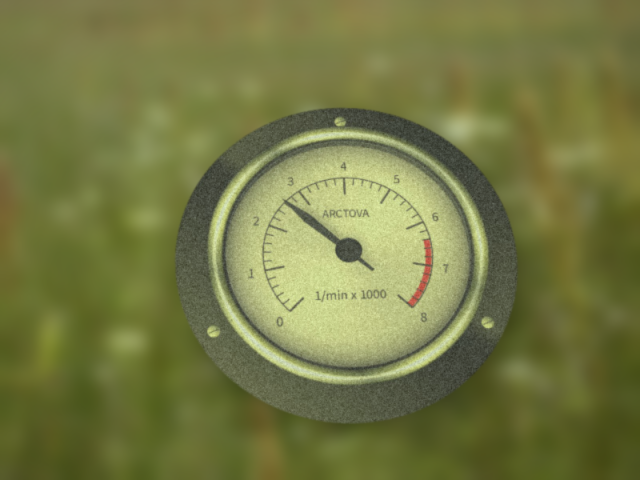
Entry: 2600rpm
